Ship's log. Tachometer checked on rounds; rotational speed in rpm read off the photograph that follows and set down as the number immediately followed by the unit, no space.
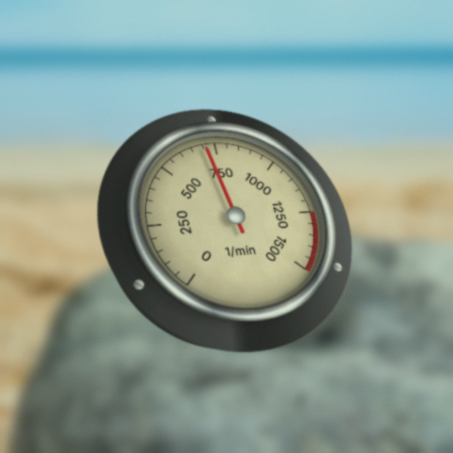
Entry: 700rpm
